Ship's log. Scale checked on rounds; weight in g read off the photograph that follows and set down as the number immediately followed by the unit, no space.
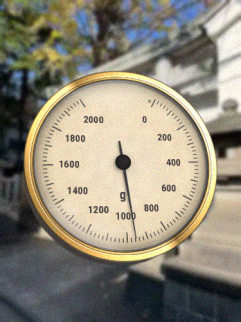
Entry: 960g
